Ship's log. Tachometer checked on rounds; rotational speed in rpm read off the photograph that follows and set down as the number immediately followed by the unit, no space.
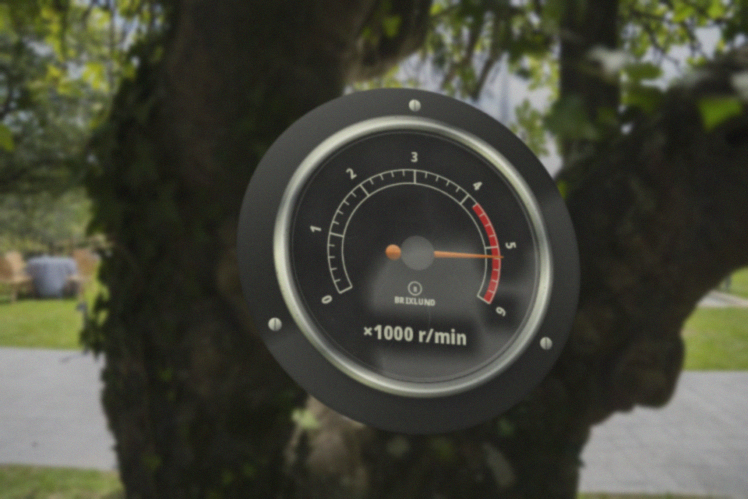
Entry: 5200rpm
